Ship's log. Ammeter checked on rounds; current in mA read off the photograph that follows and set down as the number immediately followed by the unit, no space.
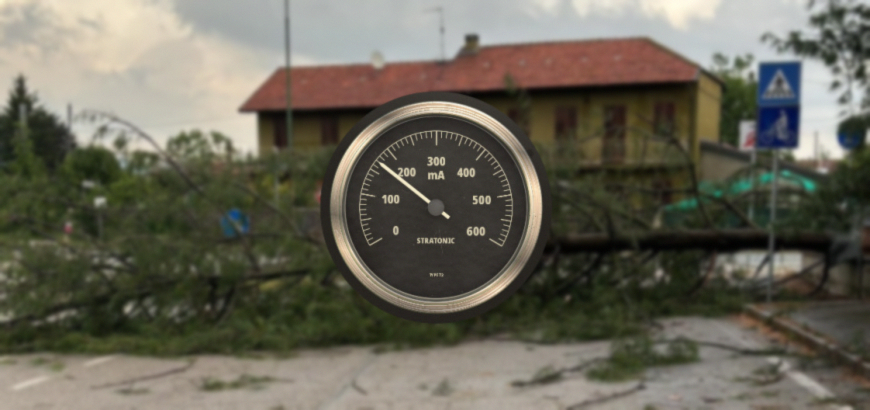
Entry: 170mA
